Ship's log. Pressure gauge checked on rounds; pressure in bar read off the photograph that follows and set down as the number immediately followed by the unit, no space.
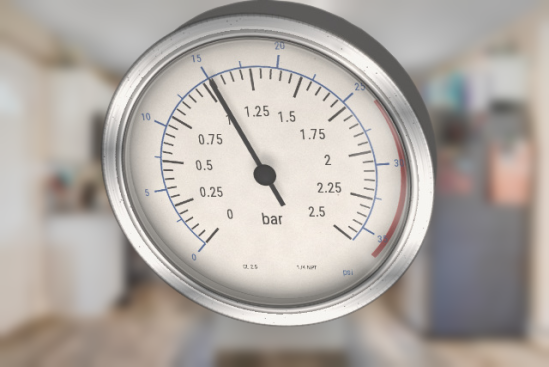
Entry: 1.05bar
